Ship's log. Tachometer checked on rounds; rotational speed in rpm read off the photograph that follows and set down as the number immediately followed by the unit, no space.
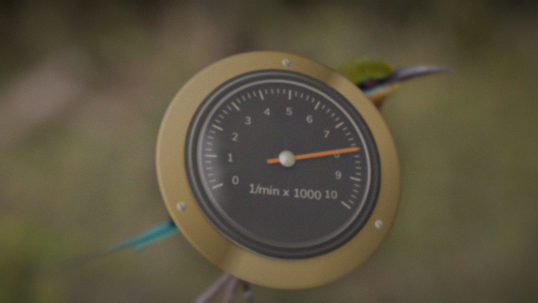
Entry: 8000rpm
